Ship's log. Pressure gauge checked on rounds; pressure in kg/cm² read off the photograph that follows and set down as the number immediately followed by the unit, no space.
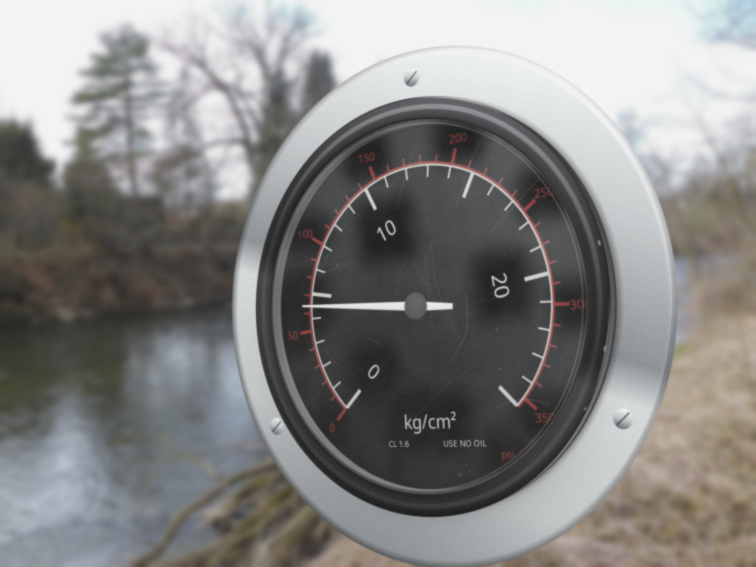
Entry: 4.5kg/cm²
